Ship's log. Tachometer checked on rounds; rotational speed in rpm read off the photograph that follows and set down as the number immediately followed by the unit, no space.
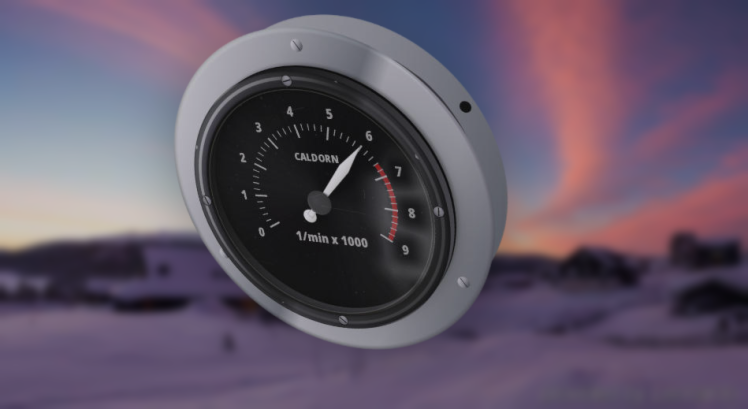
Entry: 6000rpm
